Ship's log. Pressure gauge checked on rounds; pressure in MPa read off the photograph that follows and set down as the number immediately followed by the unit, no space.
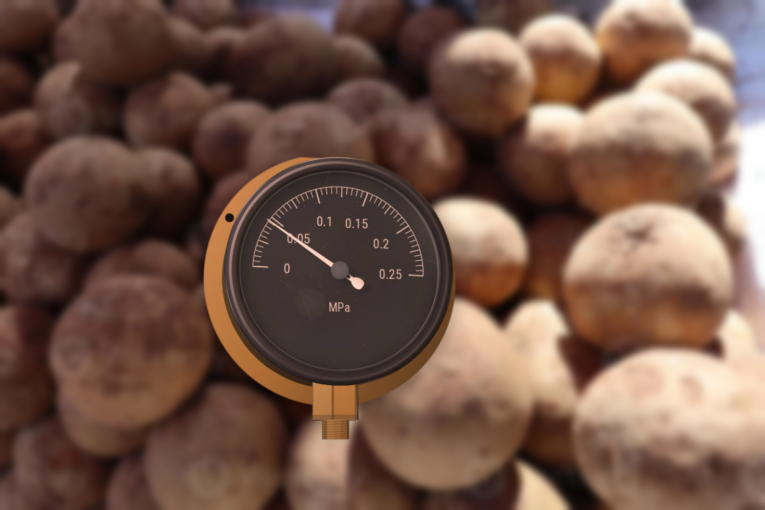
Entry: 0.045MPa
